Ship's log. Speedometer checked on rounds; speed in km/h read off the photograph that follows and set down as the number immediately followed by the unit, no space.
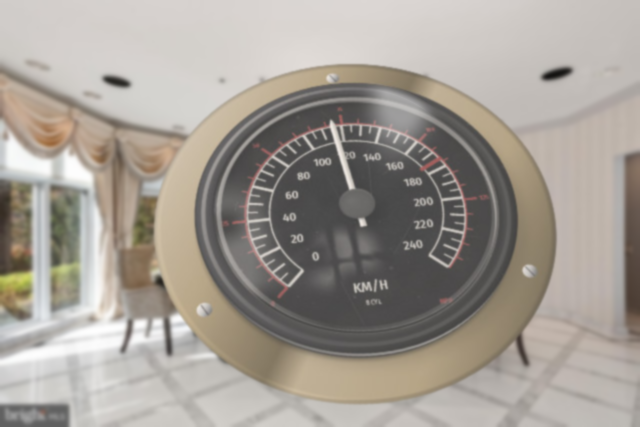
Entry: 115km/h
